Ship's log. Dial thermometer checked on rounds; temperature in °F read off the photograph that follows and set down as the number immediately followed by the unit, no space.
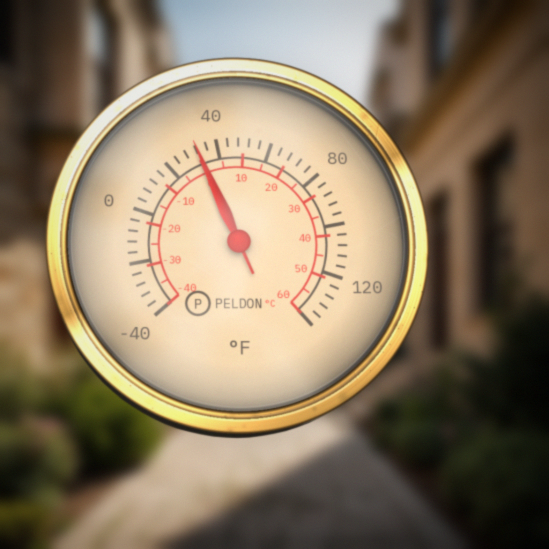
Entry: 32°F
